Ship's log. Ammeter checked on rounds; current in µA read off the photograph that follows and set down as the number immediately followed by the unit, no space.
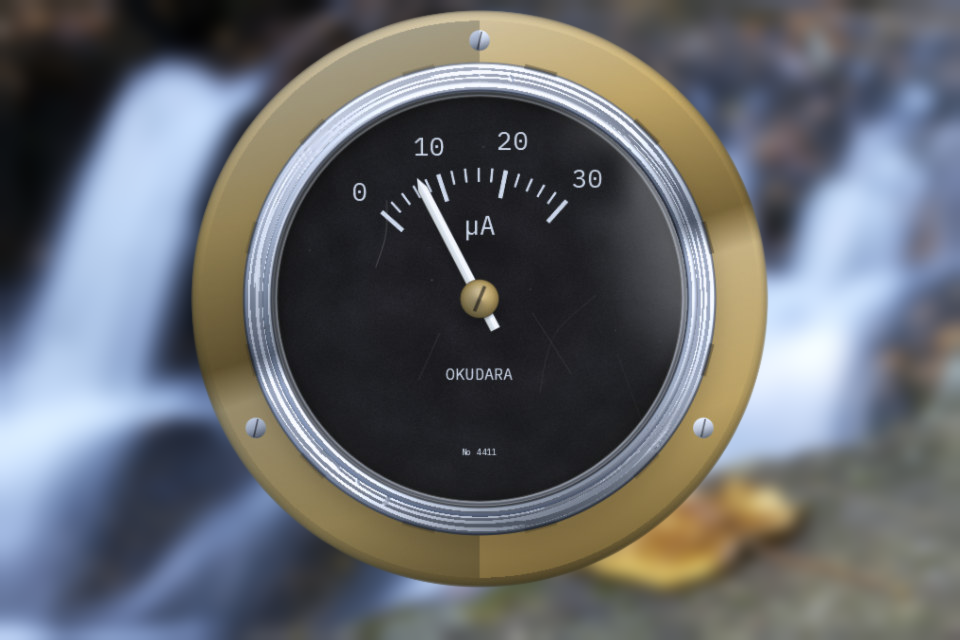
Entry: 7µA
